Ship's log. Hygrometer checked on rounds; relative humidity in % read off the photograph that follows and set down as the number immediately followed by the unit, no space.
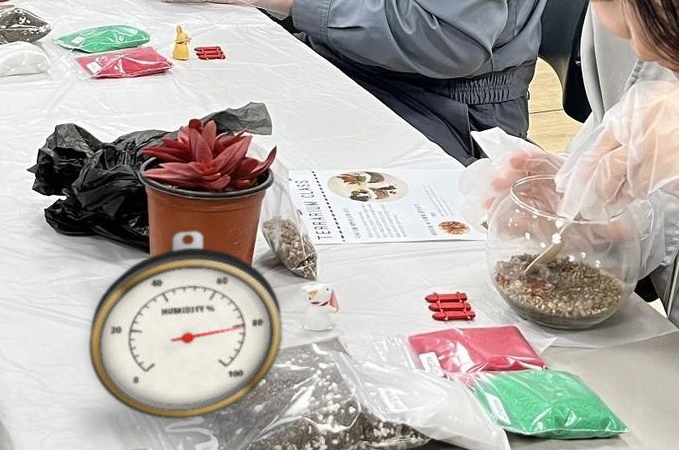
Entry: 80%
